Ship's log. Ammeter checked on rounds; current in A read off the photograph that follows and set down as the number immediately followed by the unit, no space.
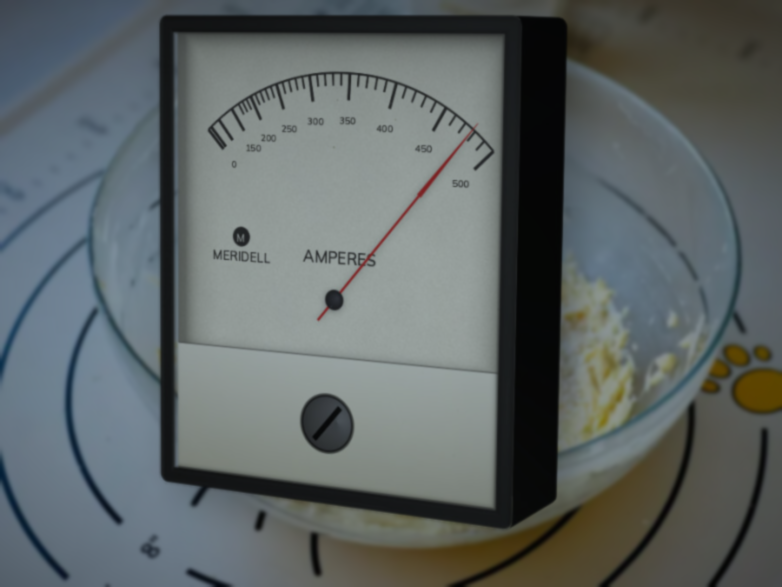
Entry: 480A
